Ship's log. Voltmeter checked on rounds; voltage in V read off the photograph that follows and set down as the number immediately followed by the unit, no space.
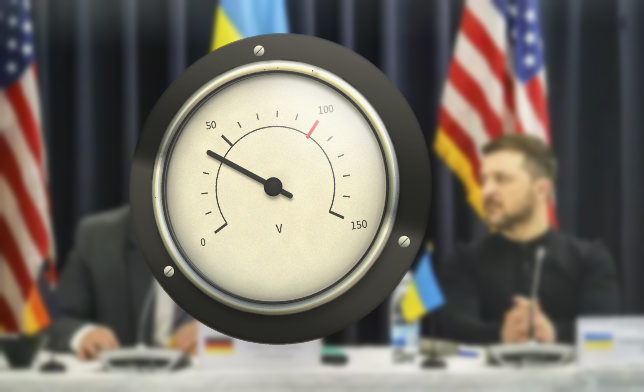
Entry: 40V
